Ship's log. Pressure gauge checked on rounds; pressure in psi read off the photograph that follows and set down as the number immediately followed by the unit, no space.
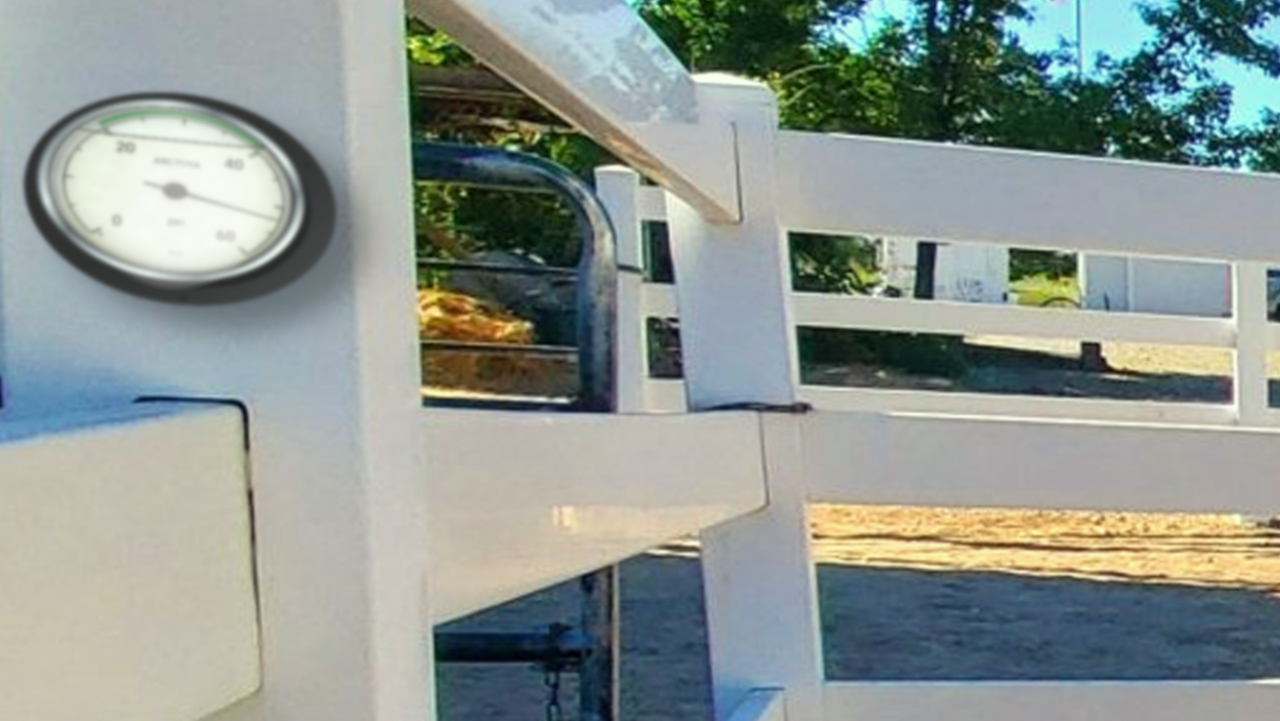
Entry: 52.5psi
